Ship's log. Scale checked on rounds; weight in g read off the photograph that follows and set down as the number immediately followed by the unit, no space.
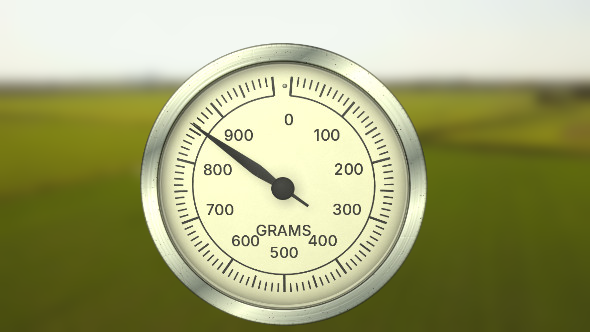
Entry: 860g
